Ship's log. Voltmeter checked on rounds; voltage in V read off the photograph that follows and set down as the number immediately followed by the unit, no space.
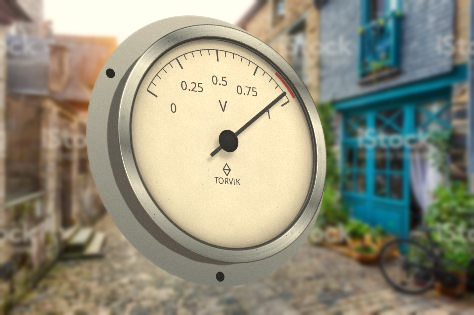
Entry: 0.95V
